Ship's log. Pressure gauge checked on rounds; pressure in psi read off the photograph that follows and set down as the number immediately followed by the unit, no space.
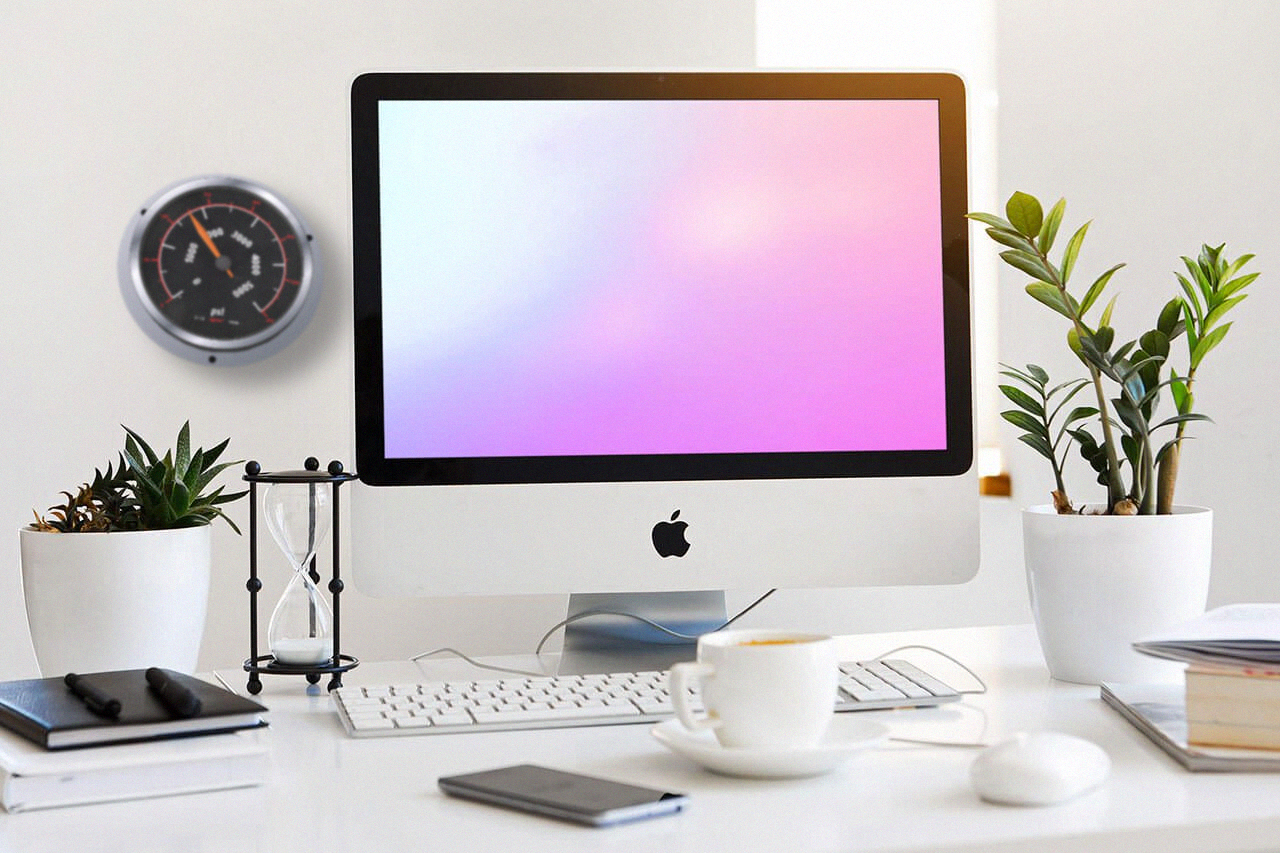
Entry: 1750psi
